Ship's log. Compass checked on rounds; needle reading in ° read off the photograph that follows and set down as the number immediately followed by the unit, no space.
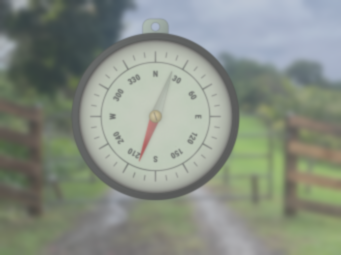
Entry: 200°
